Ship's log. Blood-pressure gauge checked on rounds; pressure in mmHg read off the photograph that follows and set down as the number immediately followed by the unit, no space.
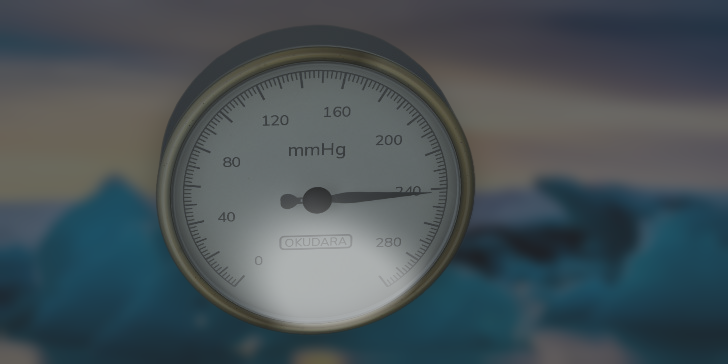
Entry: 240mmHg
